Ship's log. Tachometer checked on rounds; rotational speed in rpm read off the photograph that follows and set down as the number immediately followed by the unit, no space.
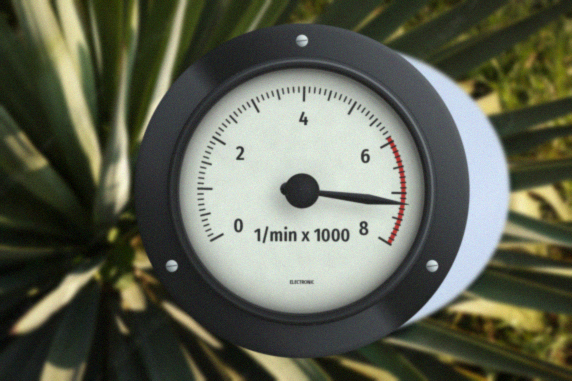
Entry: 7200rpm
